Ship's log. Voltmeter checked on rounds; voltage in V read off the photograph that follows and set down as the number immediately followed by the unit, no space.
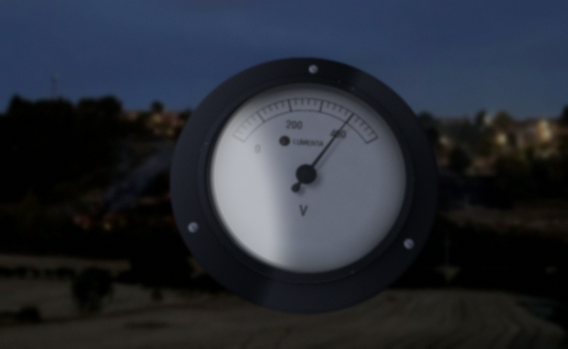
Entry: 400V
